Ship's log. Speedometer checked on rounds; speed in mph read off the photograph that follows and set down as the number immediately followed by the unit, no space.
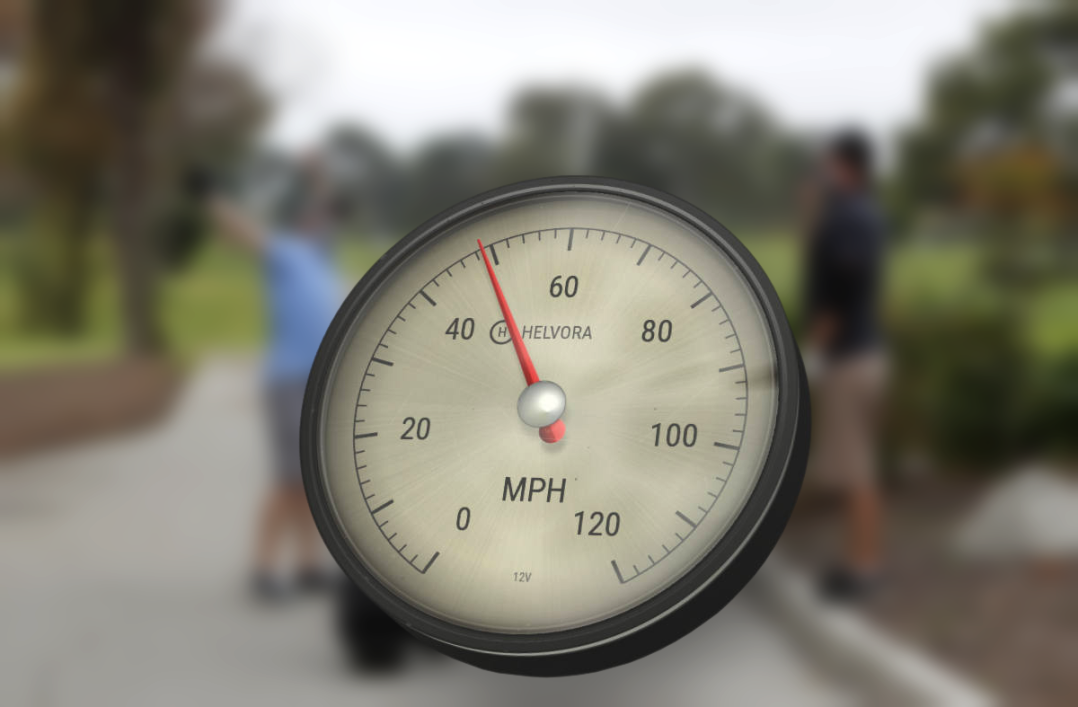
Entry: 49mph
